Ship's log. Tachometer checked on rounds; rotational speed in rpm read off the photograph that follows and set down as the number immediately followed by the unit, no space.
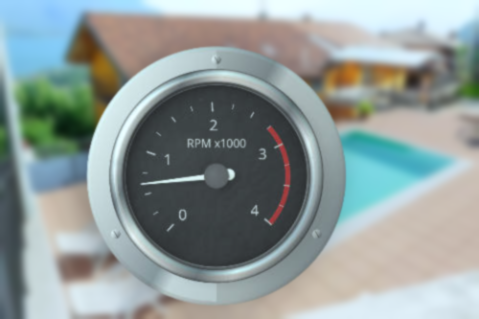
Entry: 625rpm
